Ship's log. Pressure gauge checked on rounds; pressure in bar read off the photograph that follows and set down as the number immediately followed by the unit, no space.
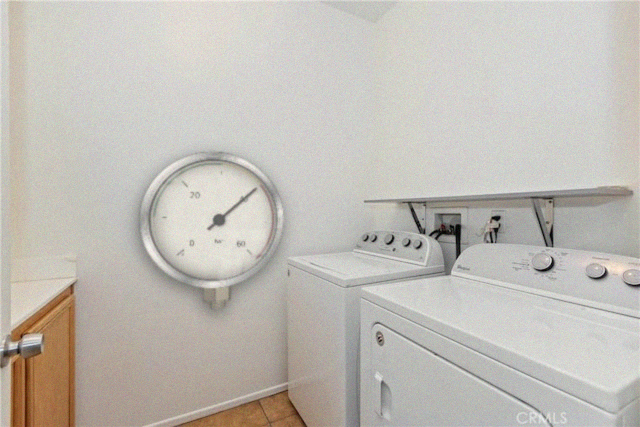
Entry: 40bar
